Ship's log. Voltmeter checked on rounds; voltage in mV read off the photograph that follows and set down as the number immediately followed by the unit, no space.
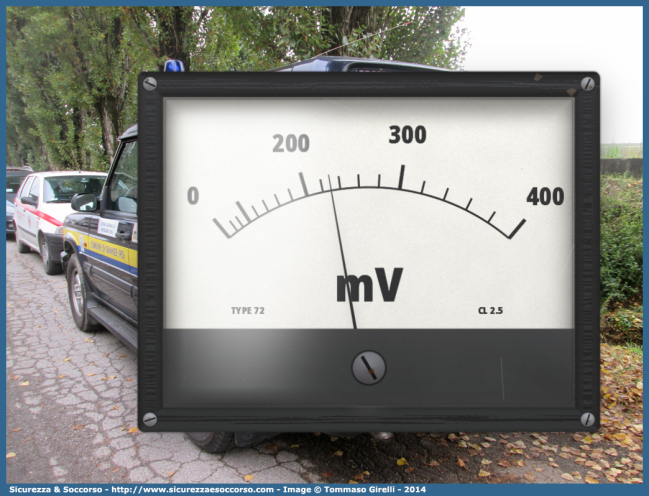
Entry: 230mV
